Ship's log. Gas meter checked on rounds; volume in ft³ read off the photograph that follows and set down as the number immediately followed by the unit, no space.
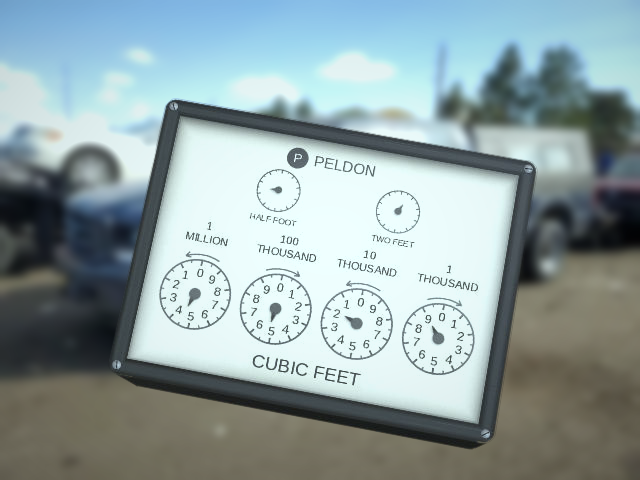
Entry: 451900ft³
